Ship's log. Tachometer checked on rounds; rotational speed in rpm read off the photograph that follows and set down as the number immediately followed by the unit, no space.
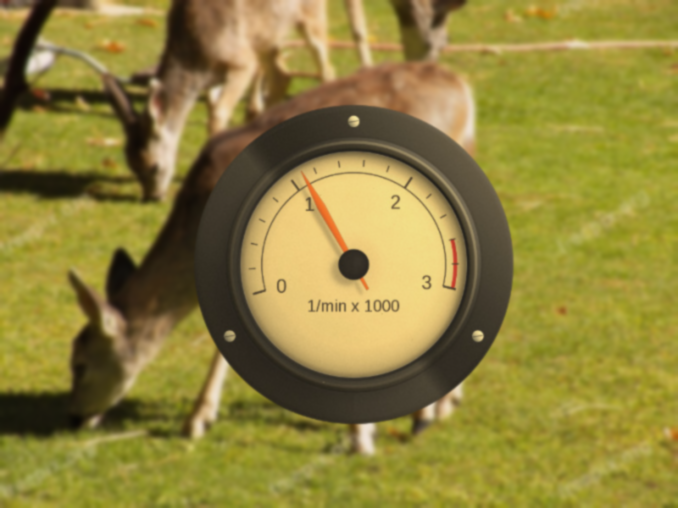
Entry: 1100rpm
